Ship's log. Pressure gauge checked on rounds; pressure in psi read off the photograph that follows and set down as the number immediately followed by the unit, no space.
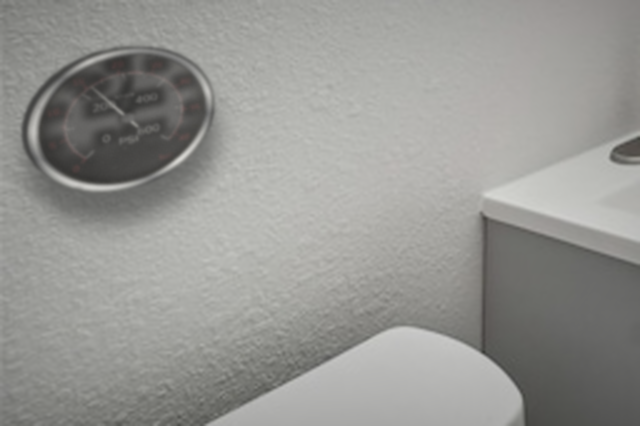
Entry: 225psi
